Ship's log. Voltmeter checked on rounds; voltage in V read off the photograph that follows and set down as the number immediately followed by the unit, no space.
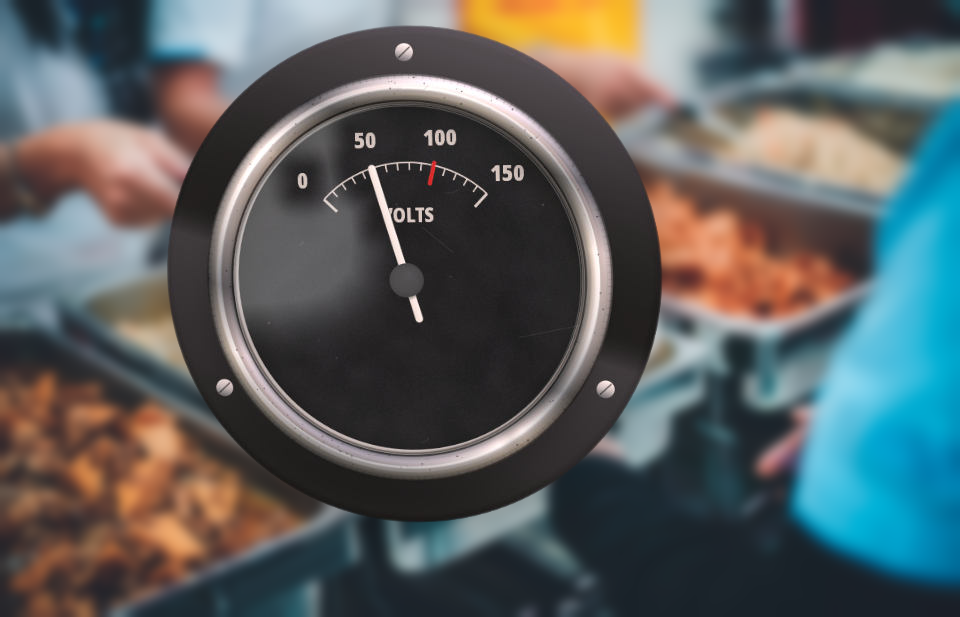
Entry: 50V
